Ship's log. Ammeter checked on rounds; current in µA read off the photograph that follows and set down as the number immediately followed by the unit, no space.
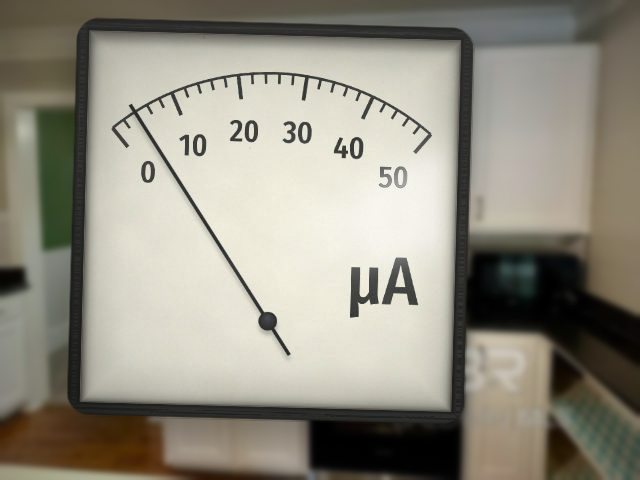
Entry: 4µA
